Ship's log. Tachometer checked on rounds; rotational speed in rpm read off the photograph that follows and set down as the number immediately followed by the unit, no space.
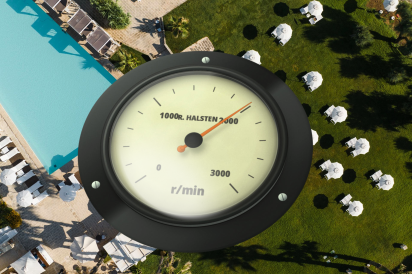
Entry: 2000rpm
